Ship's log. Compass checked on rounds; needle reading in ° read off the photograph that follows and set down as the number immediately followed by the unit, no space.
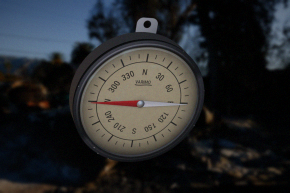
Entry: 270°
